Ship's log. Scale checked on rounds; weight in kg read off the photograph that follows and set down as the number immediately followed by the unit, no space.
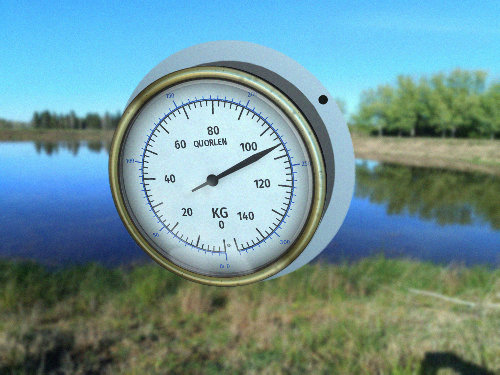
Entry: 106kg
